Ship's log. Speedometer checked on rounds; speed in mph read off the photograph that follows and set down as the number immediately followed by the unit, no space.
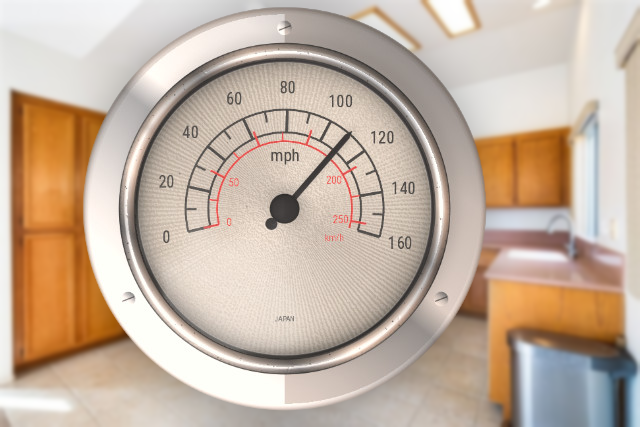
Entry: 110mph
